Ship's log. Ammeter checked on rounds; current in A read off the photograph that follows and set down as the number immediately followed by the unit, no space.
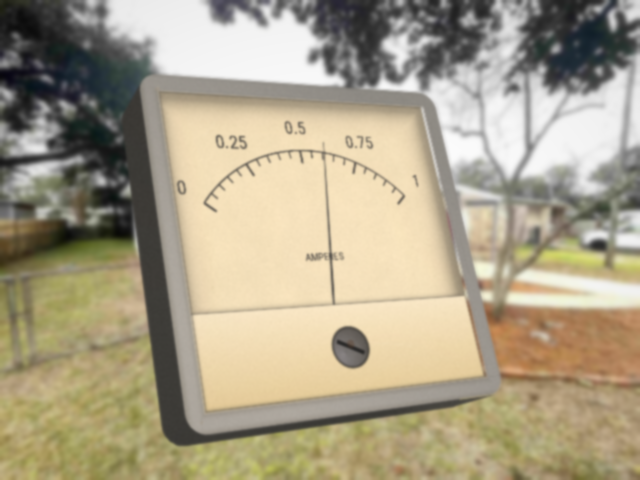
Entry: 0.6A
